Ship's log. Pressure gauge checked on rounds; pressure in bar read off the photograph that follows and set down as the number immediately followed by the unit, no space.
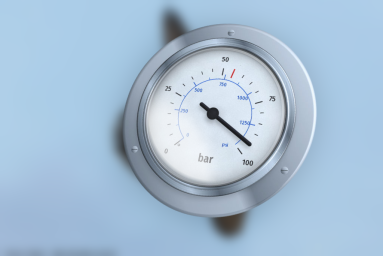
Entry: 95bar
